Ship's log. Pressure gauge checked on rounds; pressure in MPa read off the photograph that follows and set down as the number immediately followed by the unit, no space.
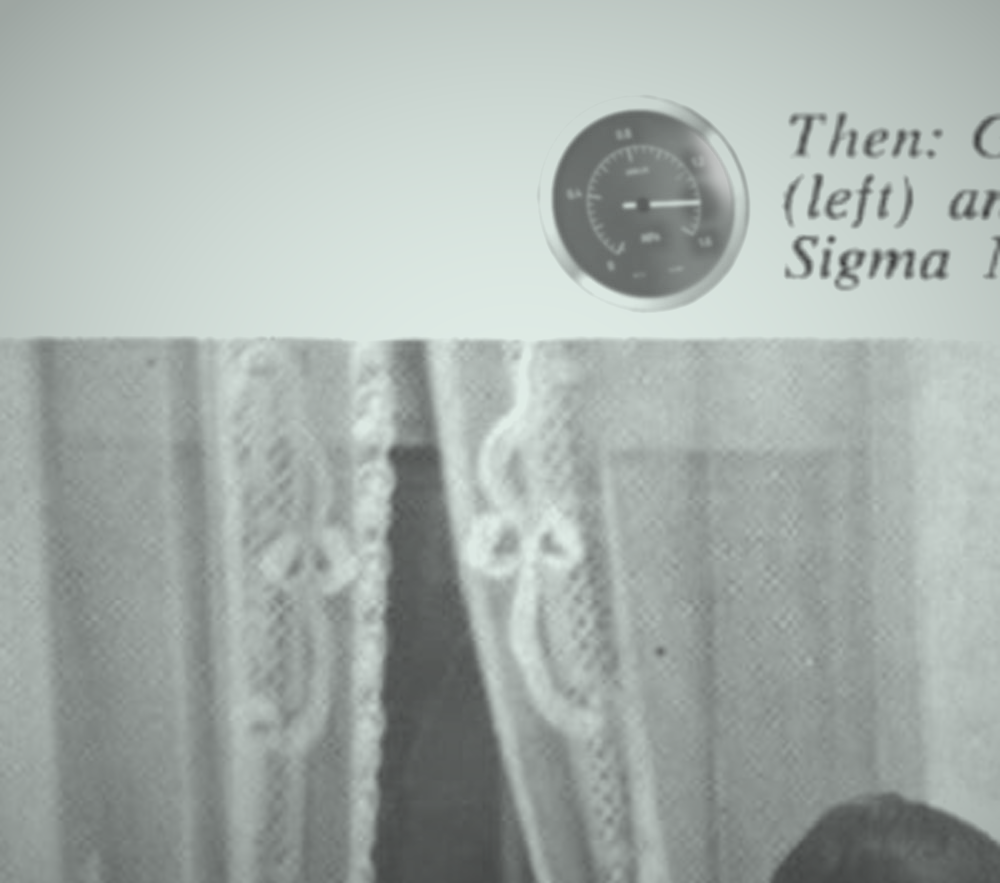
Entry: 1.4MPa
